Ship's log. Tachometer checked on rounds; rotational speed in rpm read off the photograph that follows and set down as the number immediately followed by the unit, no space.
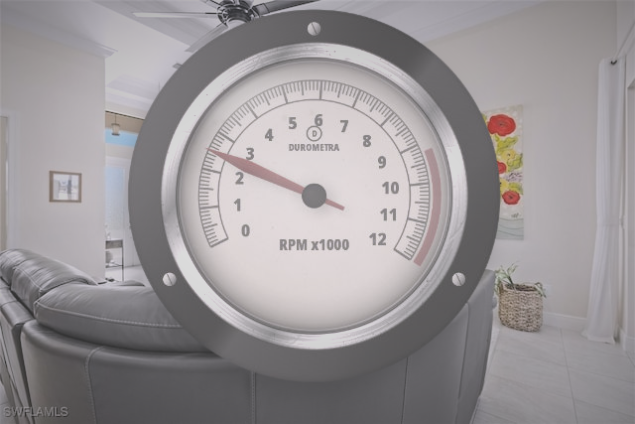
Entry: 2500rpm
